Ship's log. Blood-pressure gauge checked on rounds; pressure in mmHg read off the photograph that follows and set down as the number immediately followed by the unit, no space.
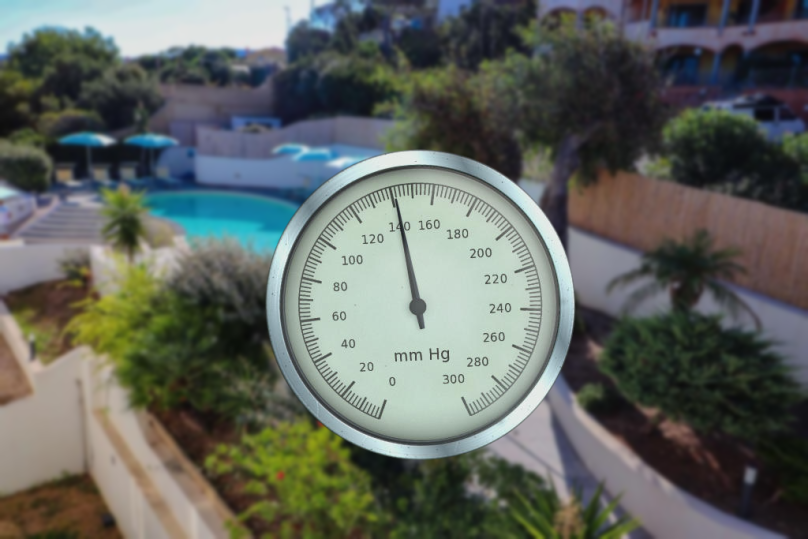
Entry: 142mmHg
